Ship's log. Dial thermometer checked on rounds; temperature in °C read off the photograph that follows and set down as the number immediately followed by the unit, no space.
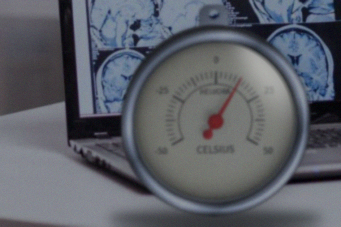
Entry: 12.5°C
